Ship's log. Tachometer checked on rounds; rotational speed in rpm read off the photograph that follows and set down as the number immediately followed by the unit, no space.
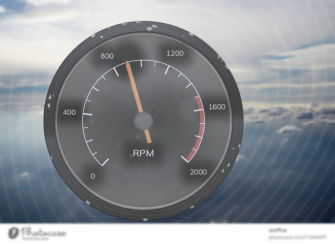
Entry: 900rpm
